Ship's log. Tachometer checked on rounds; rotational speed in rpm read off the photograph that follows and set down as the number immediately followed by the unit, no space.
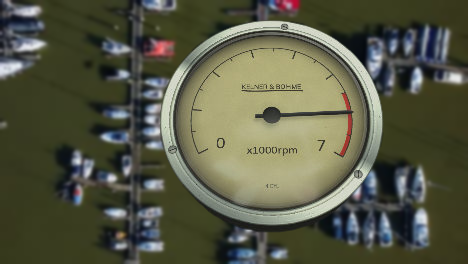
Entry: 6000rpm
